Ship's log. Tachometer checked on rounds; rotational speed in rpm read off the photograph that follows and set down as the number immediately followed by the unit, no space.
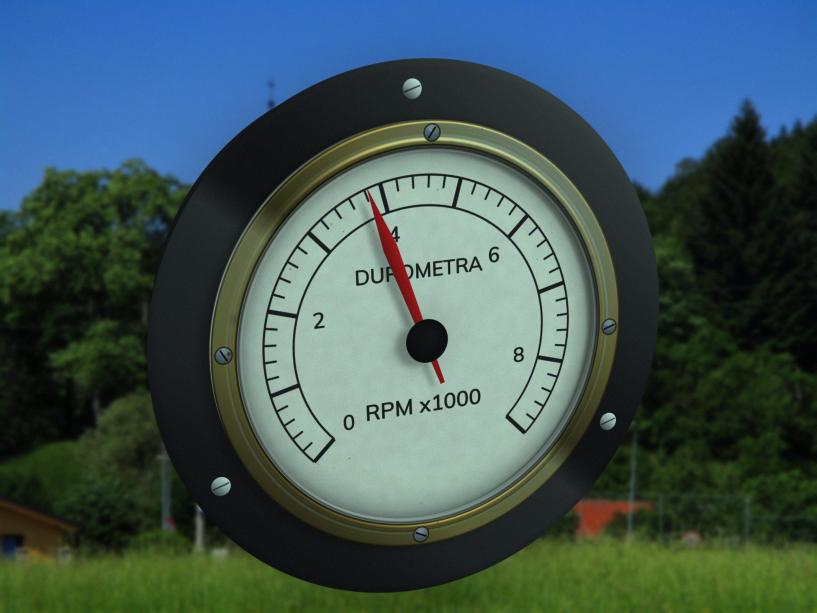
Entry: 3800rpm
